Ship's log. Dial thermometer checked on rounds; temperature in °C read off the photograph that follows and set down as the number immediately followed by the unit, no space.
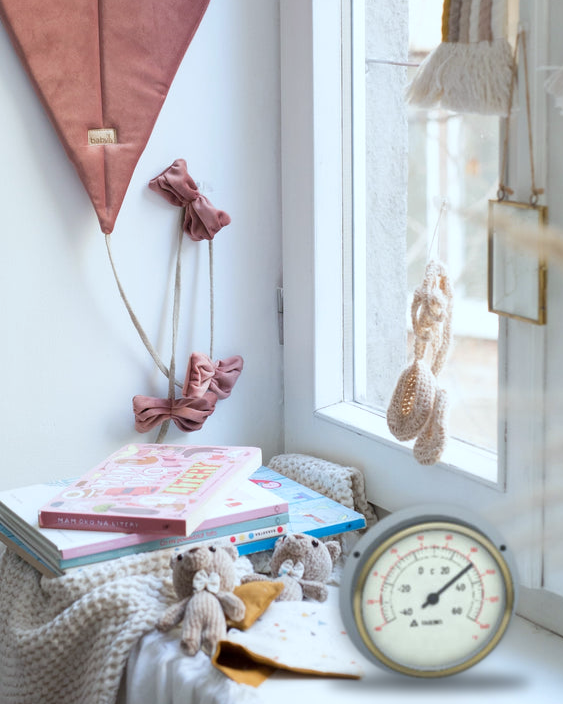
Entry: 30°C
